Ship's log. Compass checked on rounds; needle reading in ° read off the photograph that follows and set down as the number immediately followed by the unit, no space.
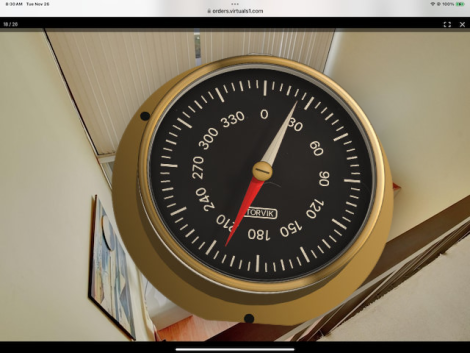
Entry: 202.5°
